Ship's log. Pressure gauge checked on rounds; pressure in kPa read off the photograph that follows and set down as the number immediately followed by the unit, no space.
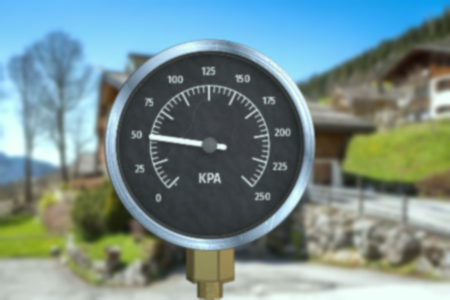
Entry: 50kPa
